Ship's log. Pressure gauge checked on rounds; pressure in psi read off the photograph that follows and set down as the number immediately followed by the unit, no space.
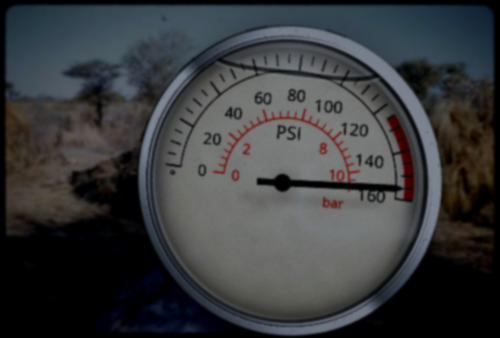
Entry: 155psi
